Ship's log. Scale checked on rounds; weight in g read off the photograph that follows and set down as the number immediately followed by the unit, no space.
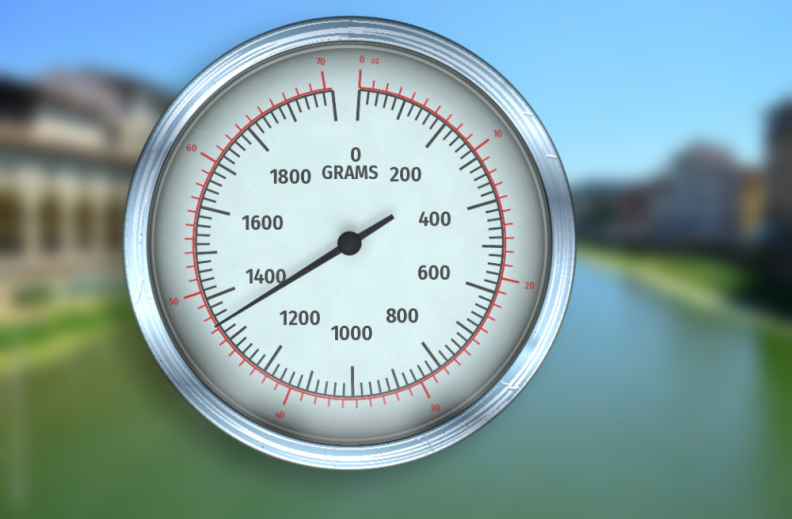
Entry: 1340g
